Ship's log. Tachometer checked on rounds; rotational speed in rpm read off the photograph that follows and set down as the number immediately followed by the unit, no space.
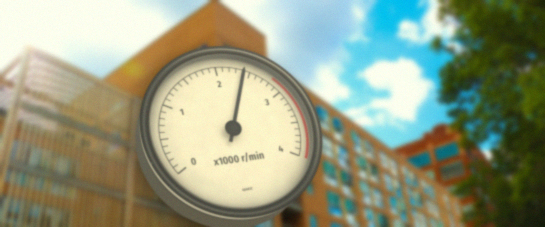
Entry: 2400rpm
